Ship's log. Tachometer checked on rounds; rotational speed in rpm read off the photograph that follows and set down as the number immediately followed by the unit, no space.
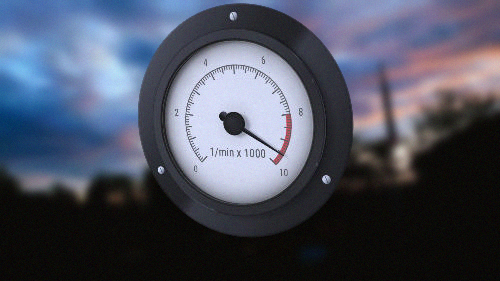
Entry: 9500rpm
